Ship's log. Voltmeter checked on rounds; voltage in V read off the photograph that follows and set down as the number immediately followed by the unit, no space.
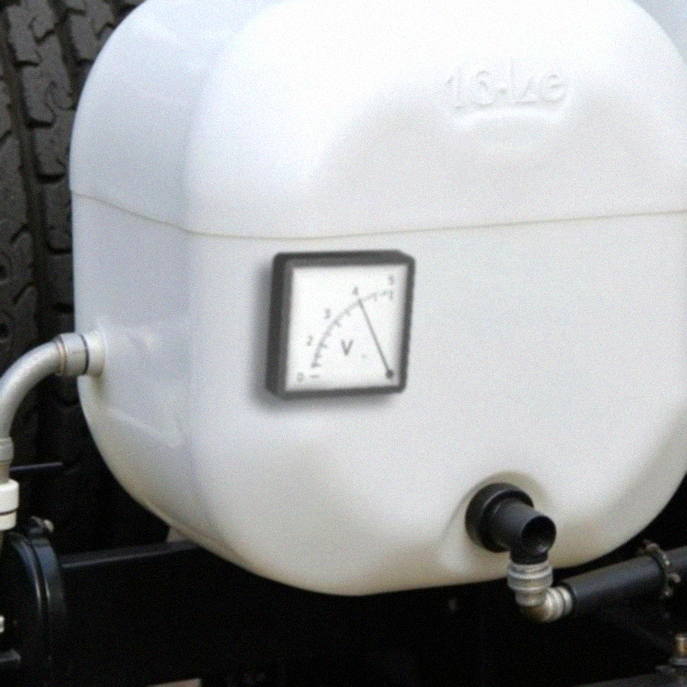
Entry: 4V
